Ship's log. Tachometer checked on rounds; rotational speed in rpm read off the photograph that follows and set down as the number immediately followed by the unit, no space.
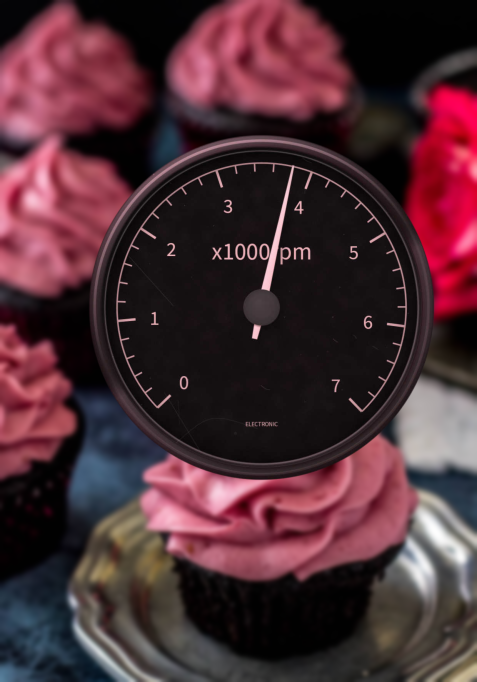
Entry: 3800rpm
